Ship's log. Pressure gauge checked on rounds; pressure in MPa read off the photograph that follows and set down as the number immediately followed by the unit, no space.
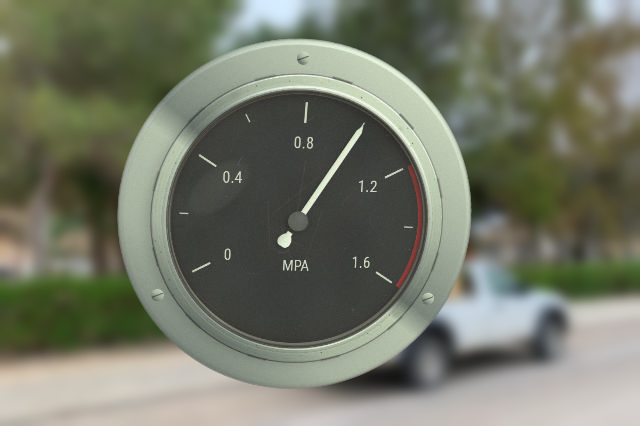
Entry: 1MPa
